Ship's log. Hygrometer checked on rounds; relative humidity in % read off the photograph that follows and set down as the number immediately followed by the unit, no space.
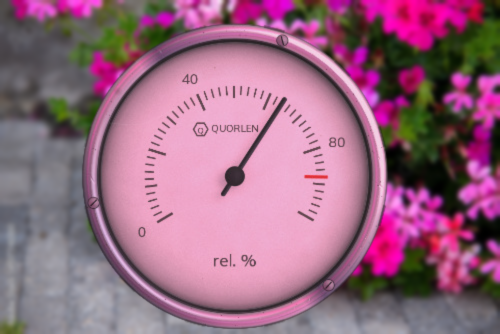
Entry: 64%
